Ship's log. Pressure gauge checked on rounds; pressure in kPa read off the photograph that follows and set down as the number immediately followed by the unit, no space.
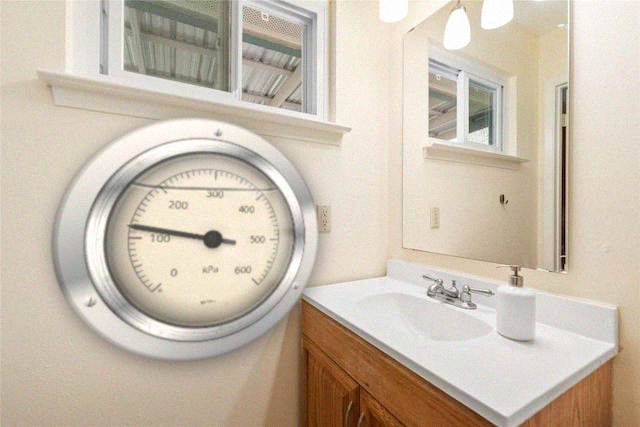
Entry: 120kPa
